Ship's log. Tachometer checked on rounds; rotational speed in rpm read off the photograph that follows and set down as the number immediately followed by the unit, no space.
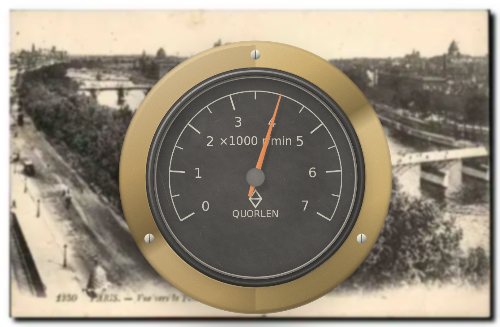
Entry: 4000rpm
